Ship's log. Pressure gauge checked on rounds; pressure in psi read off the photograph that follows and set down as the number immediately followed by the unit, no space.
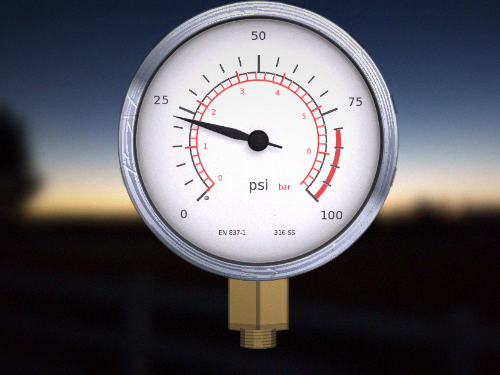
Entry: 22.5psi
